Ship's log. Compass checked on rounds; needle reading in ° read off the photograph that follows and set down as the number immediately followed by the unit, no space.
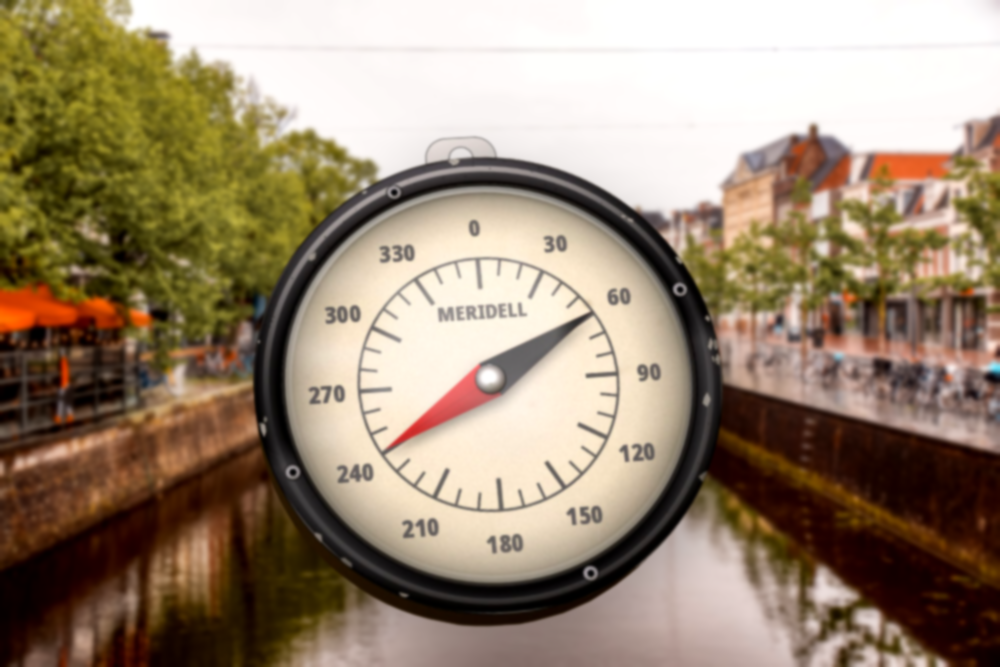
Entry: 240°
